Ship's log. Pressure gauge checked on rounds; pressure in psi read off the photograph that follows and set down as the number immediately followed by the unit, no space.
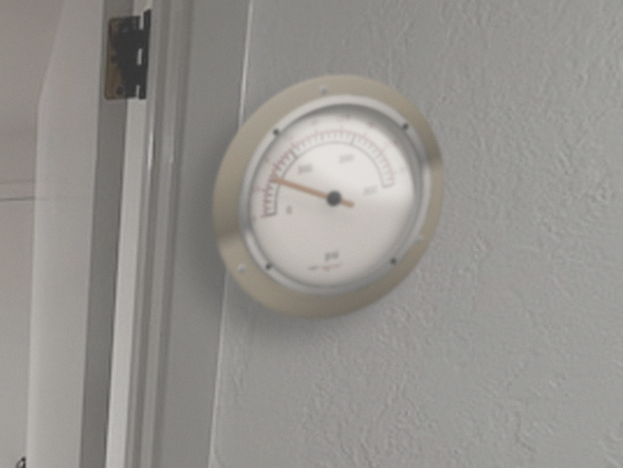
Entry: 50psi
